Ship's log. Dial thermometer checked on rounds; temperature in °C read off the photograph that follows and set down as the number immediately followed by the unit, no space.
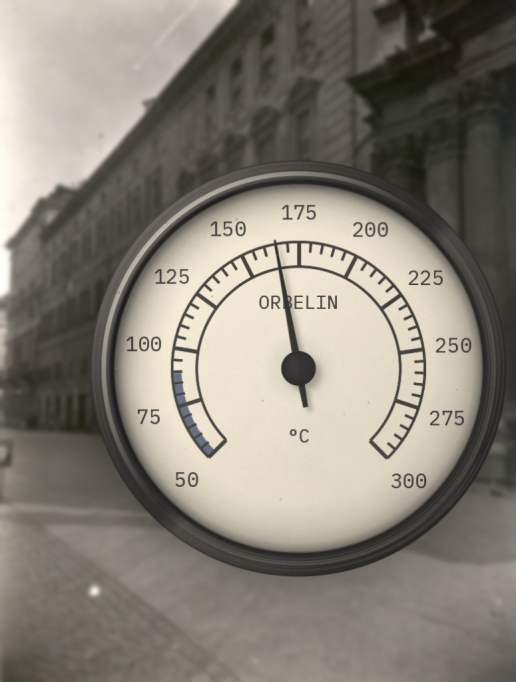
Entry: 165°C
